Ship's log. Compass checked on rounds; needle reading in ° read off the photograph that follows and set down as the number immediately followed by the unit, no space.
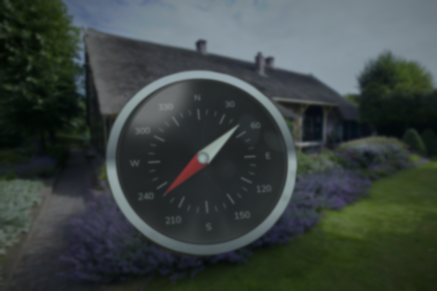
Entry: 230°
